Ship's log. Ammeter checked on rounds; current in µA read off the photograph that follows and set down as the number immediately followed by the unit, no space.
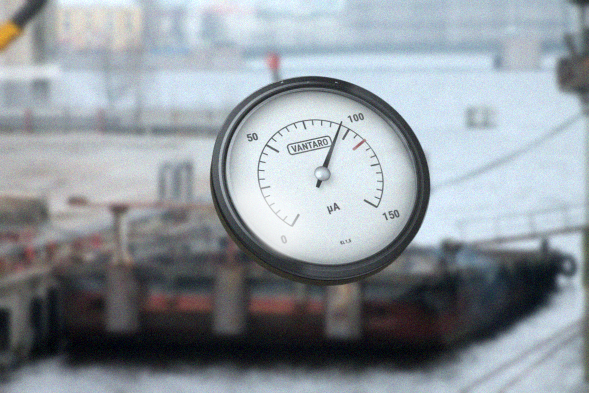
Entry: 95µA
